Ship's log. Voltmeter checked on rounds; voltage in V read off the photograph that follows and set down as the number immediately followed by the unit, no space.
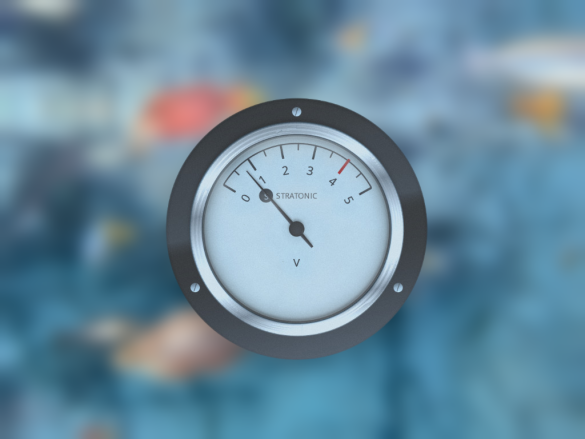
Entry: 0.75V
